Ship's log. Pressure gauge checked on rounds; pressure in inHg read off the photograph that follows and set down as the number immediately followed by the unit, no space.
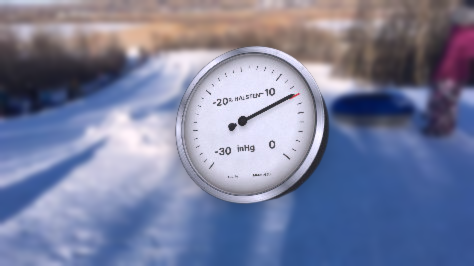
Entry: -7inHg
